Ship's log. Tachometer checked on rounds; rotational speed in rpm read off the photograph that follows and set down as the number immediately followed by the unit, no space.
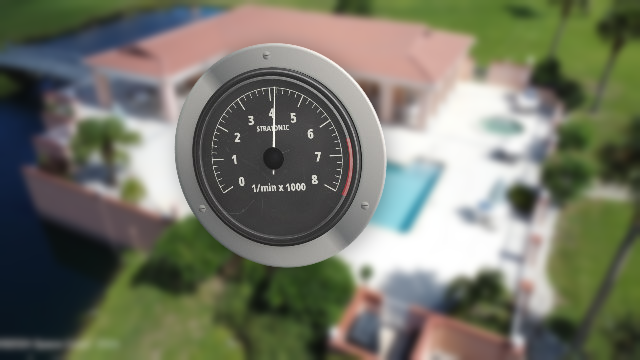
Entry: 4200rpm
